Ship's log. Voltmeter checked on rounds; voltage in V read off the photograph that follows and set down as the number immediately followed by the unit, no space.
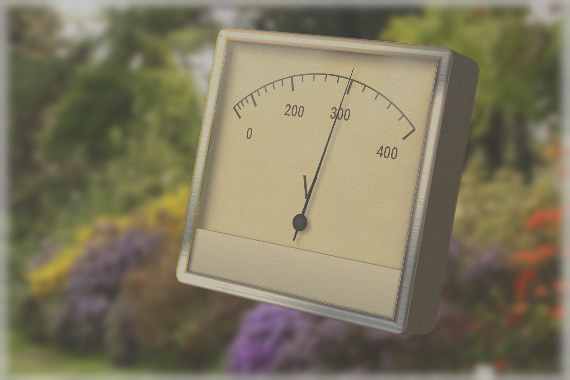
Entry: 300V
